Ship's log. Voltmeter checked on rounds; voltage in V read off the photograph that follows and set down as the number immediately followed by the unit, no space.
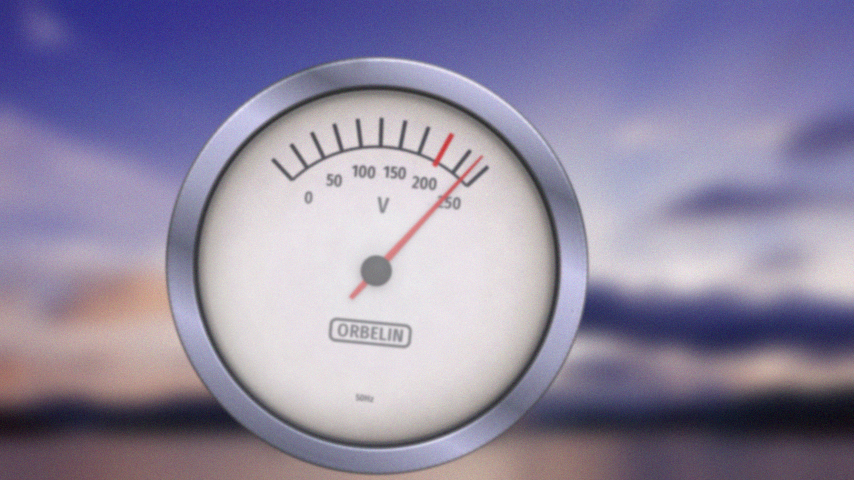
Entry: 237.5V
